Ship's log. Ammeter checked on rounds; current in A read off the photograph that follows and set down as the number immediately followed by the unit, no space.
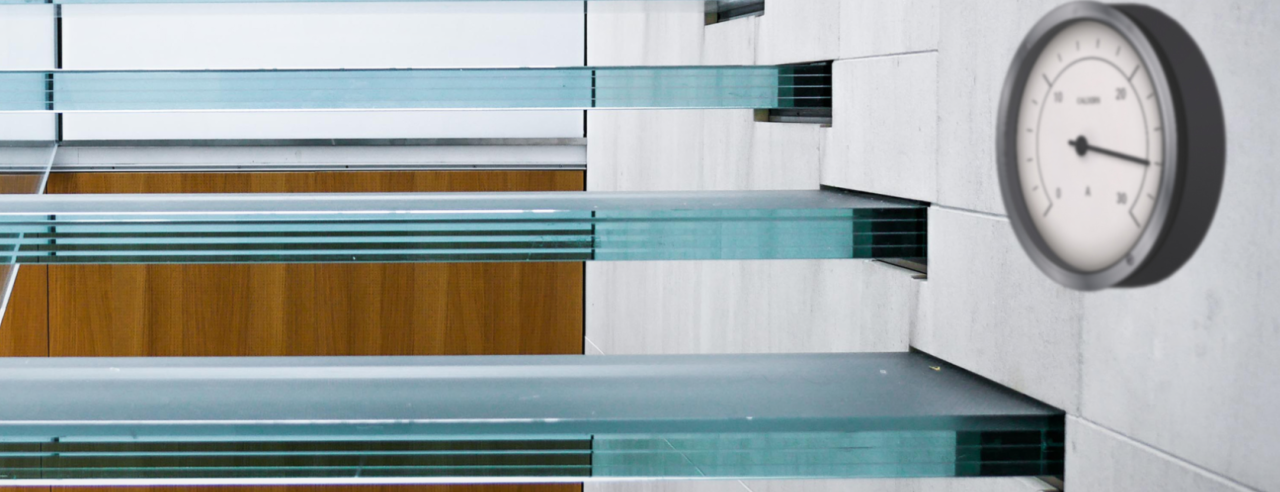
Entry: 26A
